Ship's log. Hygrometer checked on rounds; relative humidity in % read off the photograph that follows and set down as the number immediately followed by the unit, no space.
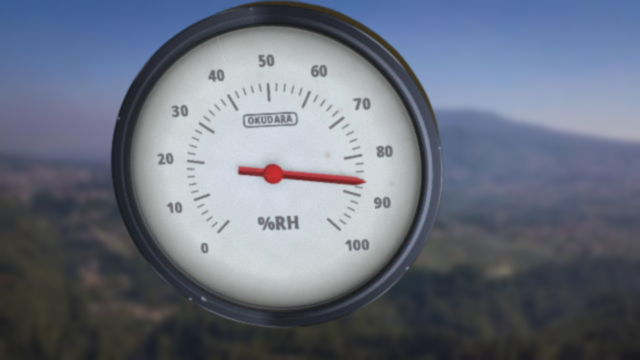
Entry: 86%
